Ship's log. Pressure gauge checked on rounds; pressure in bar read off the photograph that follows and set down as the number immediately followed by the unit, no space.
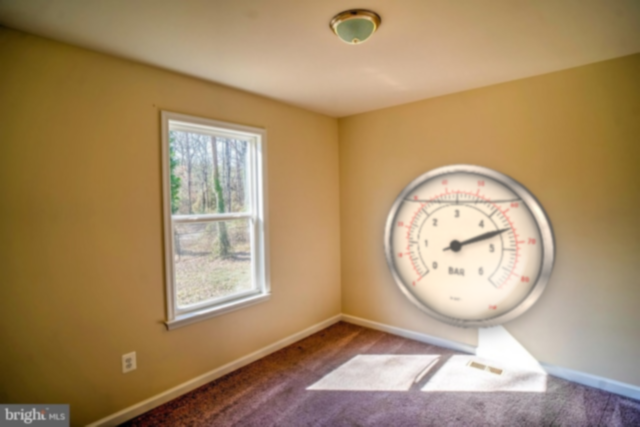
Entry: 4.5bar
